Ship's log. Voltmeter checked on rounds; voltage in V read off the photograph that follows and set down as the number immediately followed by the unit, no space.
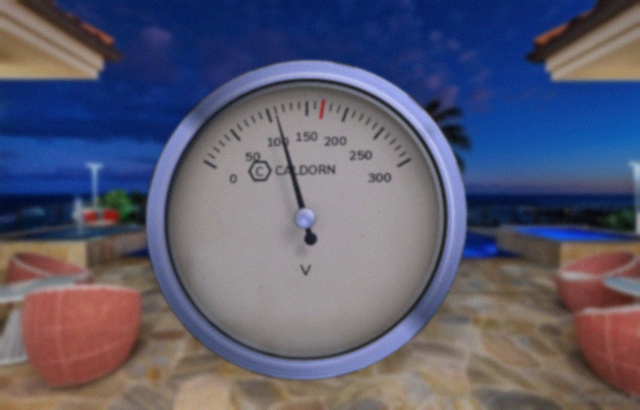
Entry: 110V
